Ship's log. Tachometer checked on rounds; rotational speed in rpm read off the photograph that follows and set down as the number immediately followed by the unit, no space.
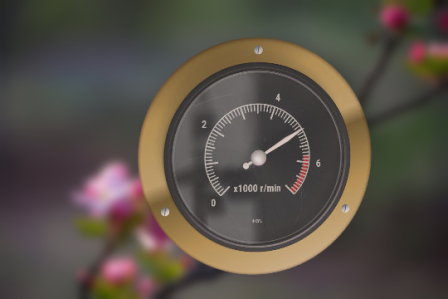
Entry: 5000rpm
